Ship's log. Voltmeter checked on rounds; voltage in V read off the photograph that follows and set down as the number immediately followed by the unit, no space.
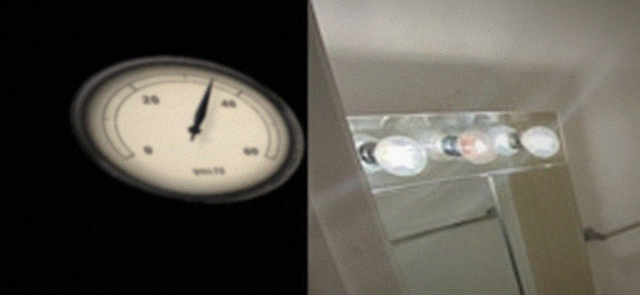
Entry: 35V
